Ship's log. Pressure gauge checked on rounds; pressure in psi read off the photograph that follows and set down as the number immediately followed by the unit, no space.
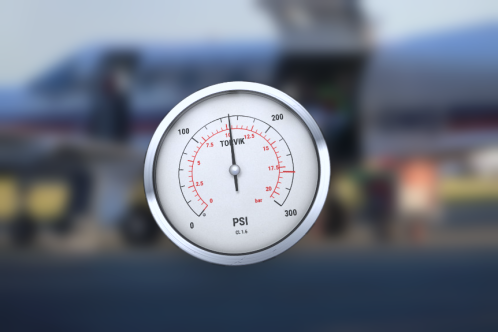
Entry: 150psi
